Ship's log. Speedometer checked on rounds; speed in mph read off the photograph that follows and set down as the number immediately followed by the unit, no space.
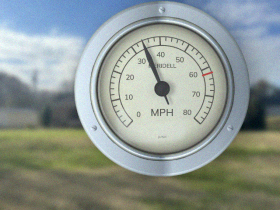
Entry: 34mph
